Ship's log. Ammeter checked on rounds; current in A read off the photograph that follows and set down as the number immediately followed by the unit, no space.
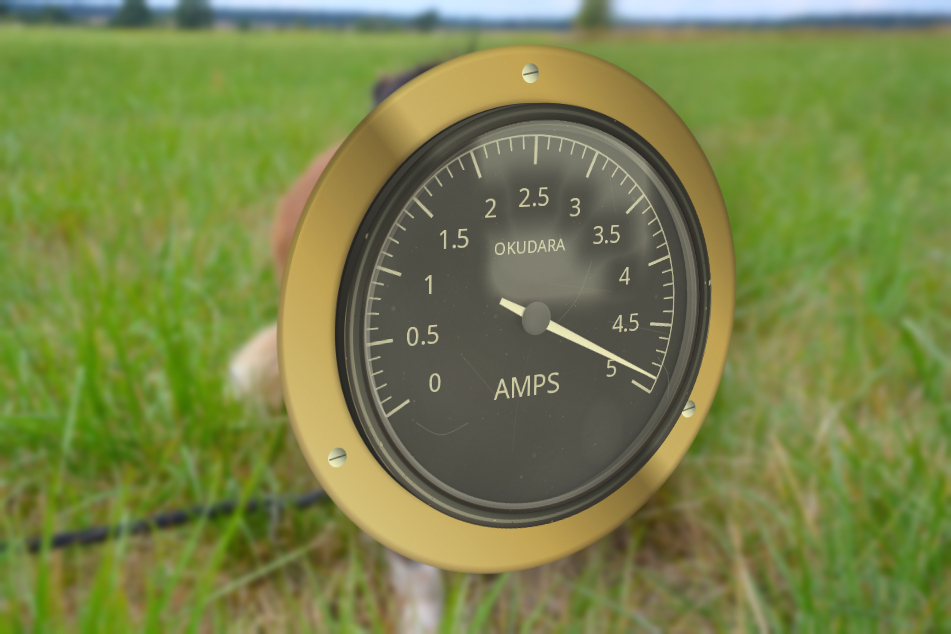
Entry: 4.9A
